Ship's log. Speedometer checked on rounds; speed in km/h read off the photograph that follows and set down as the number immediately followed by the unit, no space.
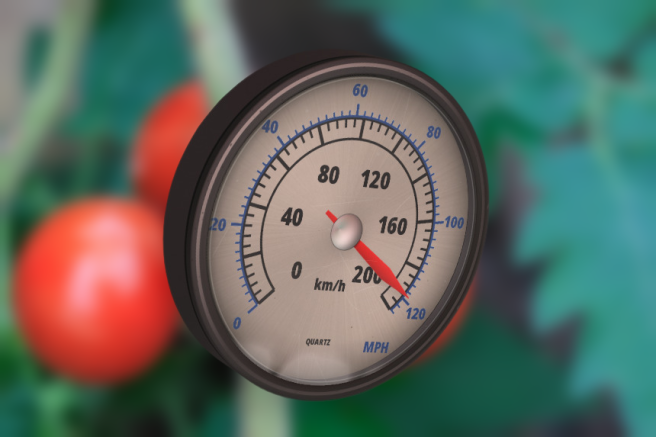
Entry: 192km/h
